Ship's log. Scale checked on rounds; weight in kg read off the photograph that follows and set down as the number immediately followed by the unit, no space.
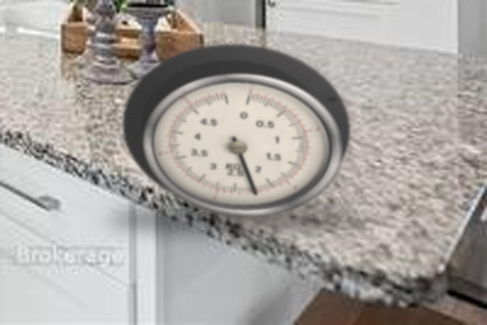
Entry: 2.25kg
